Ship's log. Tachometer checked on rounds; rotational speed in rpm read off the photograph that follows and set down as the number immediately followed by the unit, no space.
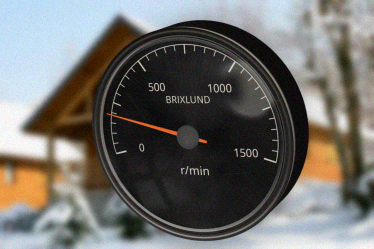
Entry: 200rpm
